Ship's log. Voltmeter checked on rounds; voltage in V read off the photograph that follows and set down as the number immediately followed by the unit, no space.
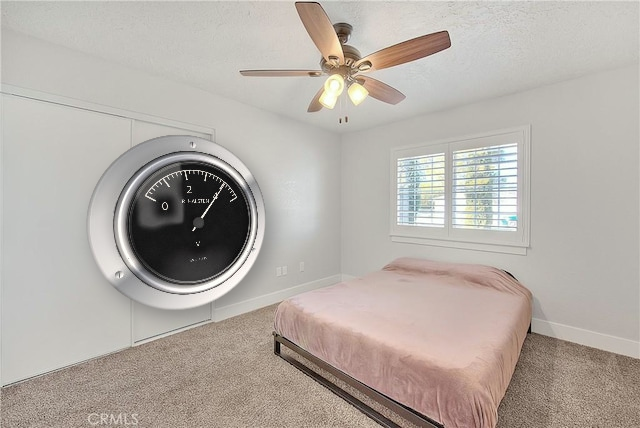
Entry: 4V
